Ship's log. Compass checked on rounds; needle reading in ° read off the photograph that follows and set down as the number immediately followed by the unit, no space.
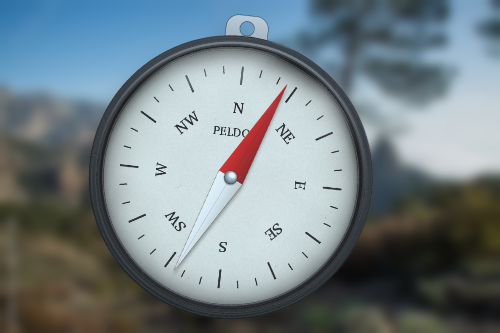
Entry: 25°
